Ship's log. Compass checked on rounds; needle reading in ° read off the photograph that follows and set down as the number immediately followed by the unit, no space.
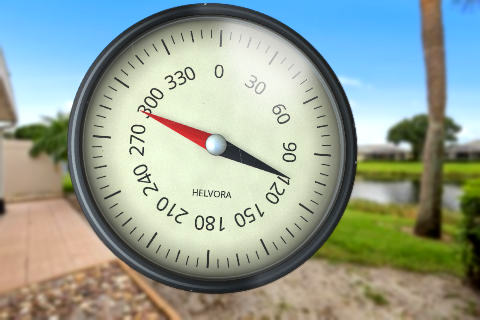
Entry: 290°
